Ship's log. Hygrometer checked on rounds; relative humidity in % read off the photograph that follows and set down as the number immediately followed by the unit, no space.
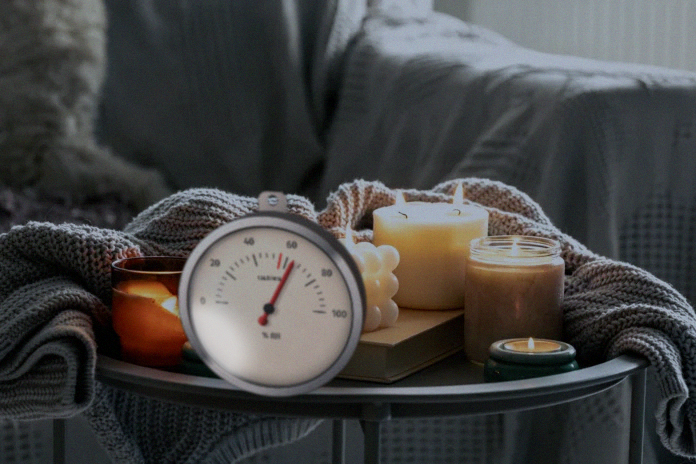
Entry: 64%
